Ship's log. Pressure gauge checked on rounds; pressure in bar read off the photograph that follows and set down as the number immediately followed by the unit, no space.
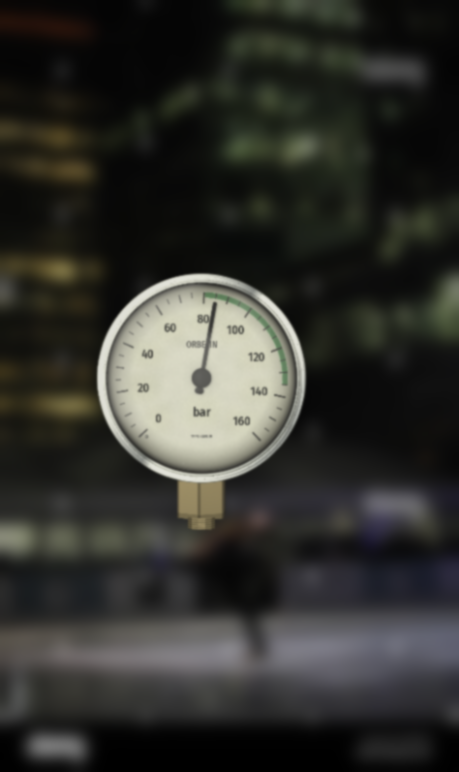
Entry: 85bar
